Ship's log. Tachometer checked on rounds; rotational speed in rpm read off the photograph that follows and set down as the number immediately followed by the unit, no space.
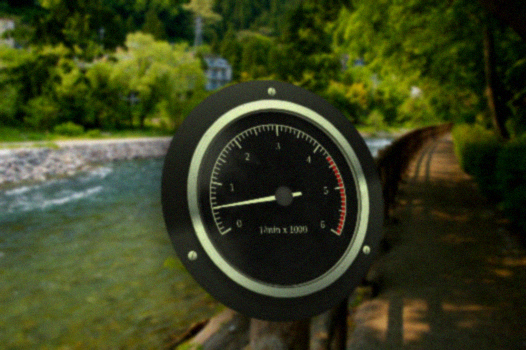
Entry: 500rpm
